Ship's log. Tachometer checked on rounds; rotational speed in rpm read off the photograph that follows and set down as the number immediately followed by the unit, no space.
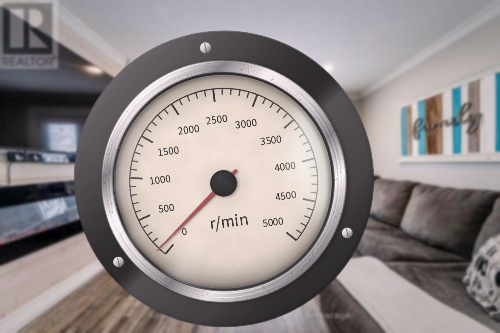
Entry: 100rpm
